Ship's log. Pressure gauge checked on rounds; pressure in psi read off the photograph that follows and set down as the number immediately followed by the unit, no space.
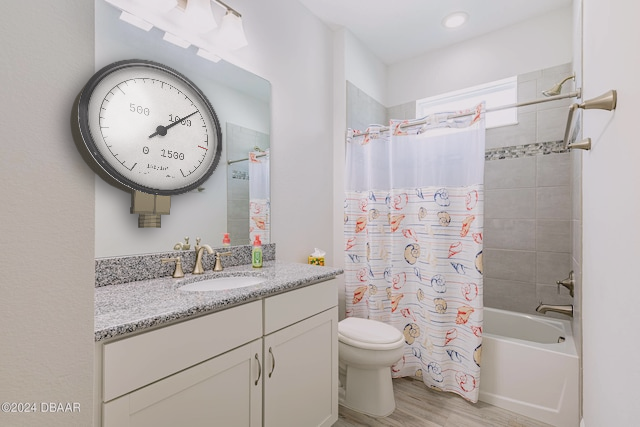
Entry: 1000psi
